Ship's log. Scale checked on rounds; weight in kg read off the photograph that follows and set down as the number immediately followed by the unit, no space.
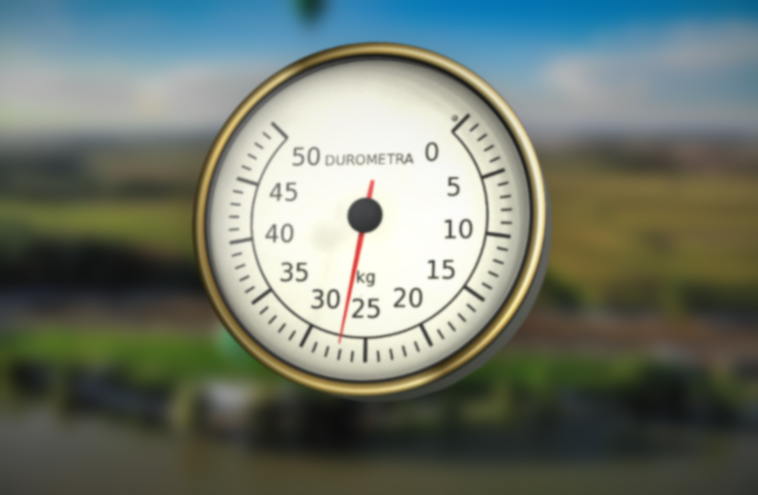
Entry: 27kg
